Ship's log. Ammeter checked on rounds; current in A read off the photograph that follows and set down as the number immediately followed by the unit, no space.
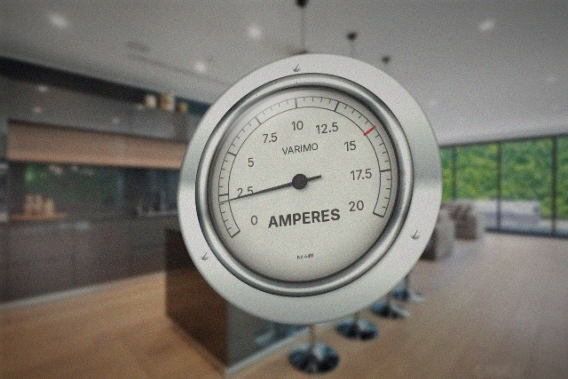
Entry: 2A
